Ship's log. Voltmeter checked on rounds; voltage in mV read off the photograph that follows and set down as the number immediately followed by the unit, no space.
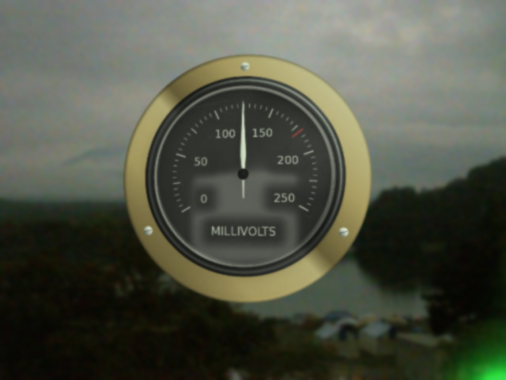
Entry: 125mV
